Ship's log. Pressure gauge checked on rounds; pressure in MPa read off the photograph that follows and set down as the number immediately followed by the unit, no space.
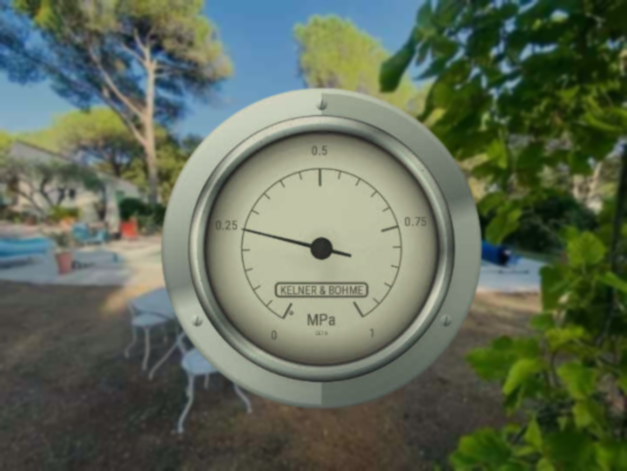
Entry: 0.25MPa
